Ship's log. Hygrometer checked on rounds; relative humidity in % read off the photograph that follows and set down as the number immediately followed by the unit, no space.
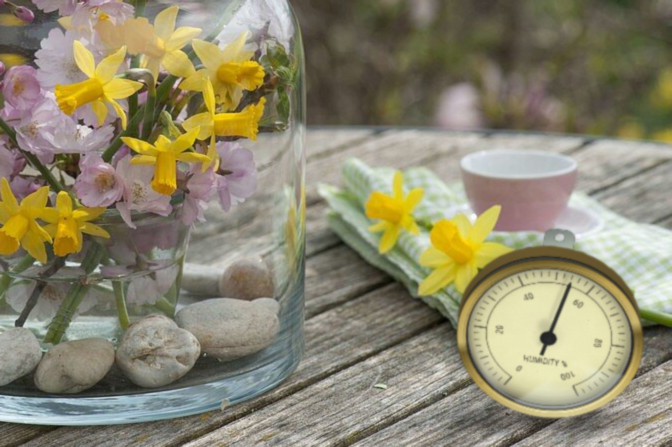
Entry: 54%
